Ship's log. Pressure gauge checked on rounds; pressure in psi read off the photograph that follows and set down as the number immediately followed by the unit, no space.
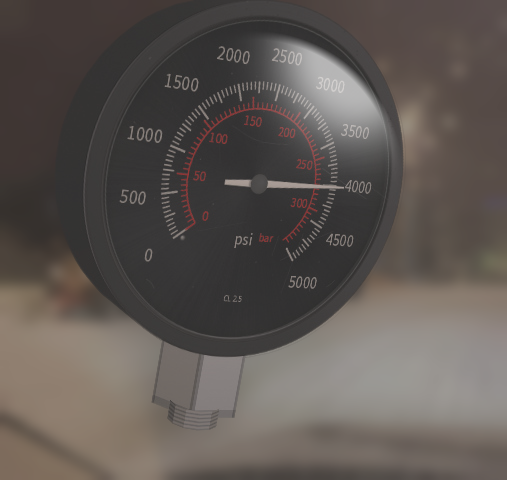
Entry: 4000psi
